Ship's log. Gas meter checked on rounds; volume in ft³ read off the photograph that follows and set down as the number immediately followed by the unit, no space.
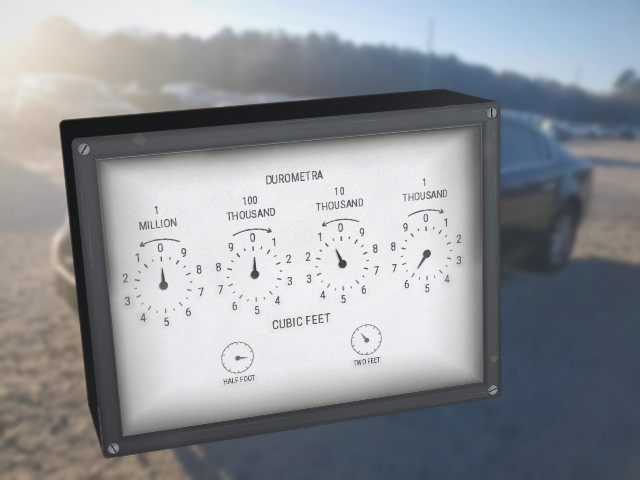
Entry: 600ft³
